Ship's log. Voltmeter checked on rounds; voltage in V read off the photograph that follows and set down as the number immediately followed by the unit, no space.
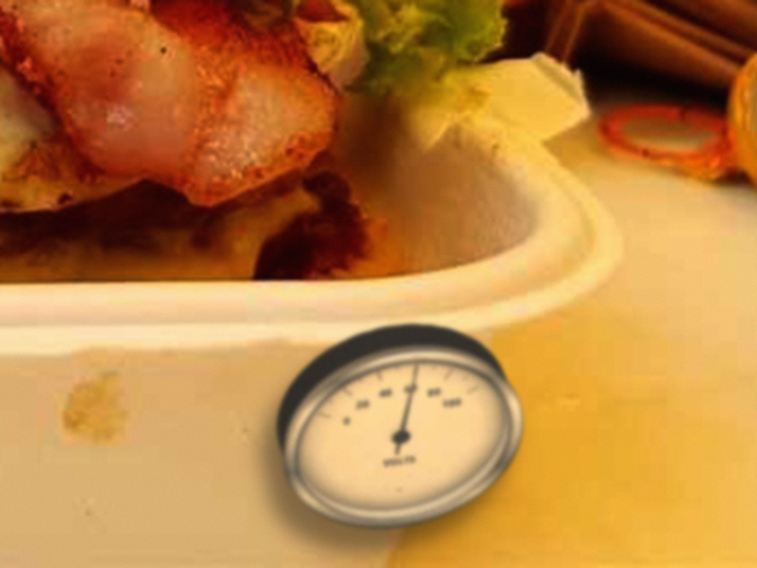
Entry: 60V
